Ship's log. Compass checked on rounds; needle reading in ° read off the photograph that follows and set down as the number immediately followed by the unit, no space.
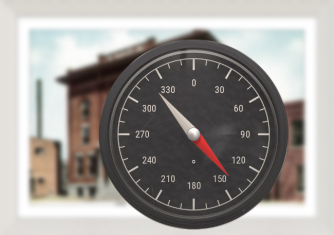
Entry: 140°
